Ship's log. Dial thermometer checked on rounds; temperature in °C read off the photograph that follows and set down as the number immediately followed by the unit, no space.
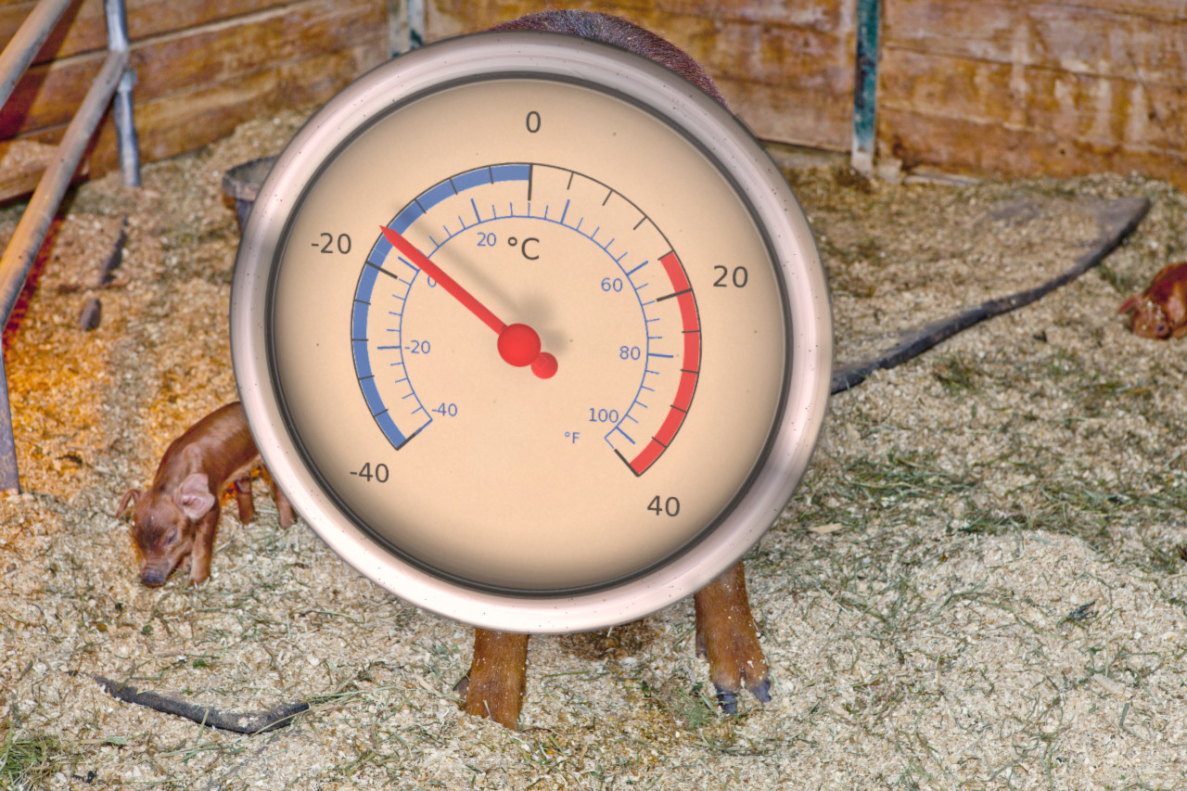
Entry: -16°C
